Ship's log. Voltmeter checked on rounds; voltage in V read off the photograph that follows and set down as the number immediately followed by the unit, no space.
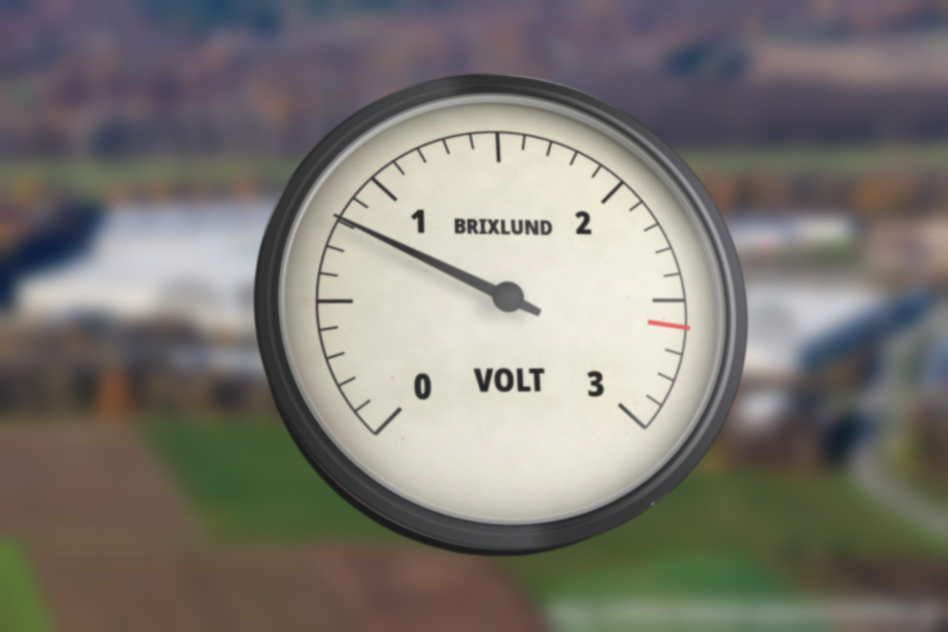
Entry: 0.8V
